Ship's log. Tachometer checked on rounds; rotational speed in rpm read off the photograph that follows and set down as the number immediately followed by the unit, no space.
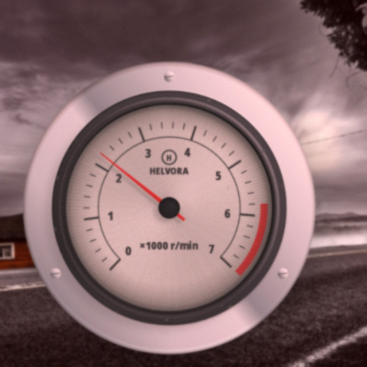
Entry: 2200rpm
